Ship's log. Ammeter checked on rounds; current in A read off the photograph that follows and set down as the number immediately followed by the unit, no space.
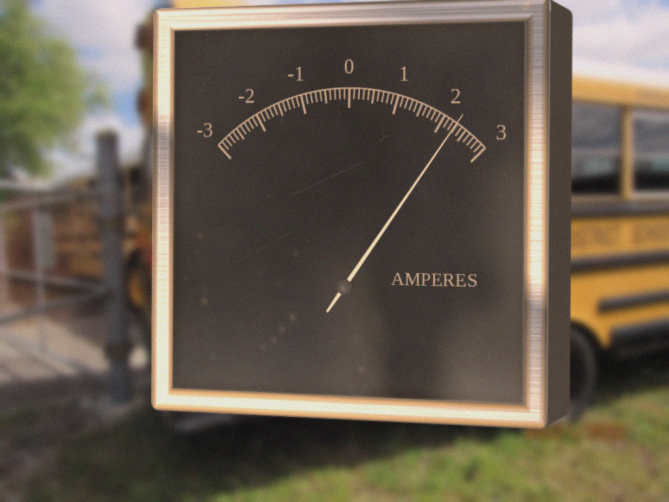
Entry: 2.3A
